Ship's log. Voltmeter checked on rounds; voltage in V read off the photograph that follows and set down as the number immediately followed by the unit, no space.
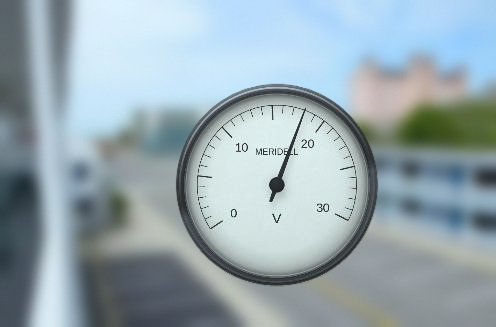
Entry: 18V
